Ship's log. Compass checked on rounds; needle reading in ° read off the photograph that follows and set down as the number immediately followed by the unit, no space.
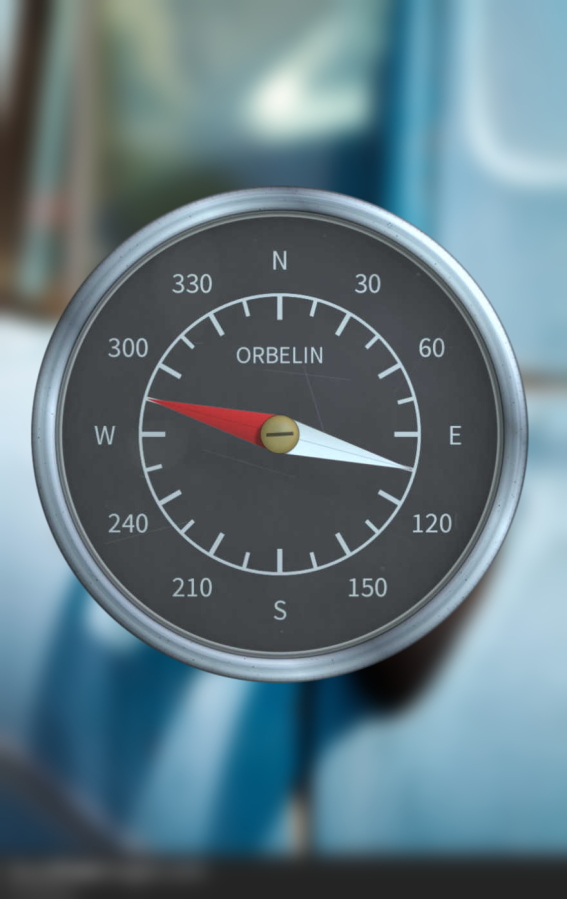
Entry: 285°
